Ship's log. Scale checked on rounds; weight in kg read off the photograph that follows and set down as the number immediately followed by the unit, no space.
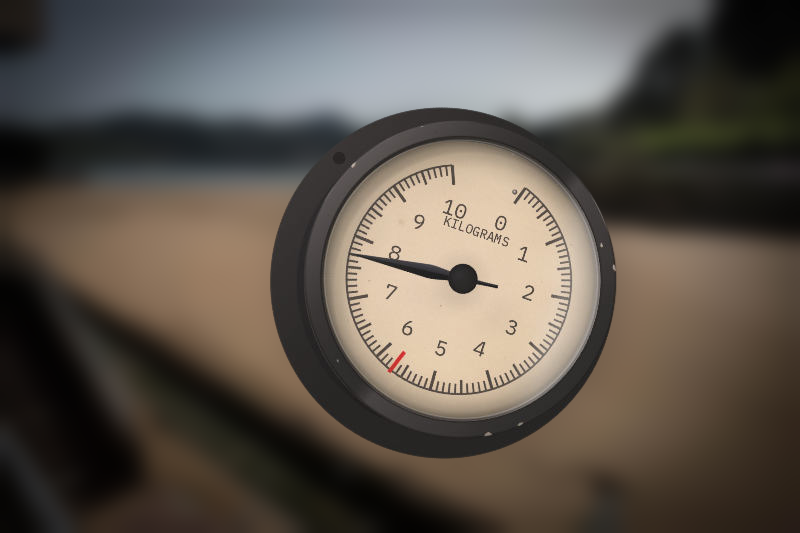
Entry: 7.7kg
